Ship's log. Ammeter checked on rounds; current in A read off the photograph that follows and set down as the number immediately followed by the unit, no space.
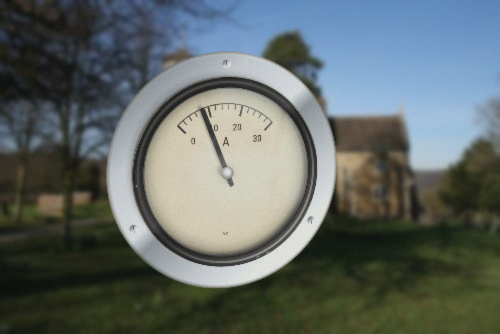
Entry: 8A
